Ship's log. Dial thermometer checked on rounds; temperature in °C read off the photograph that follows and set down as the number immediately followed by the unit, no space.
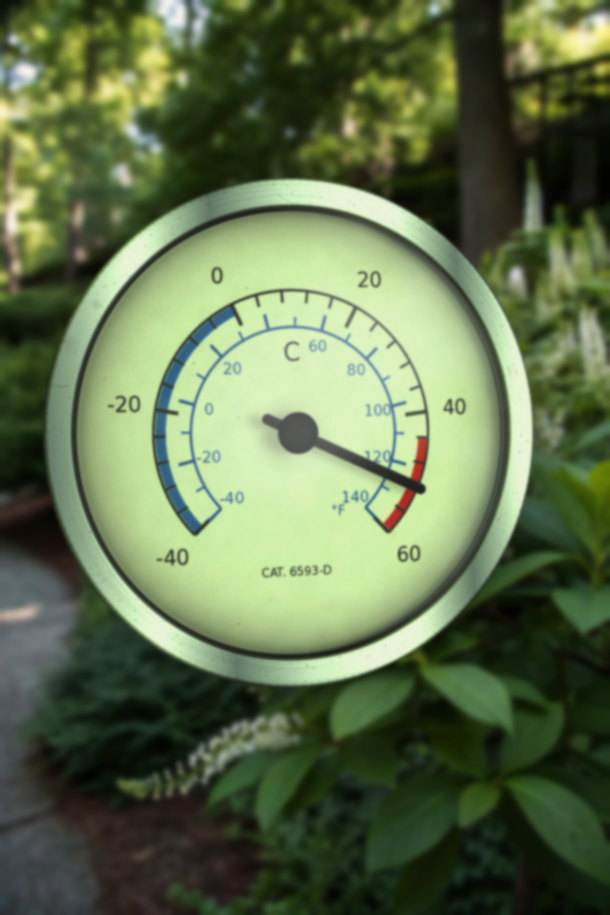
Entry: 52°C
